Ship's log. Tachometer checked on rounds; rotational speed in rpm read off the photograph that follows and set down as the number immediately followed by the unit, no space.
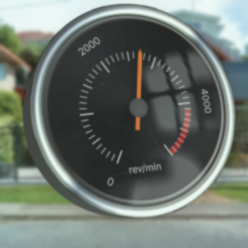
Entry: 2700rpm
